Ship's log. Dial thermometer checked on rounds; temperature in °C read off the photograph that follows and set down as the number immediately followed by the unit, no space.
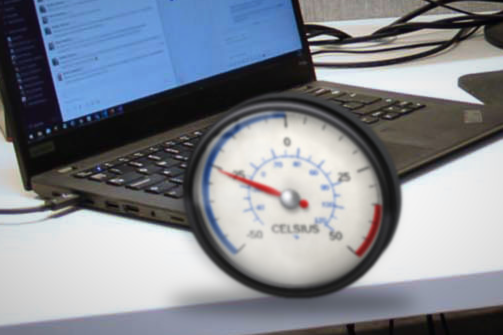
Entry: -25°C
